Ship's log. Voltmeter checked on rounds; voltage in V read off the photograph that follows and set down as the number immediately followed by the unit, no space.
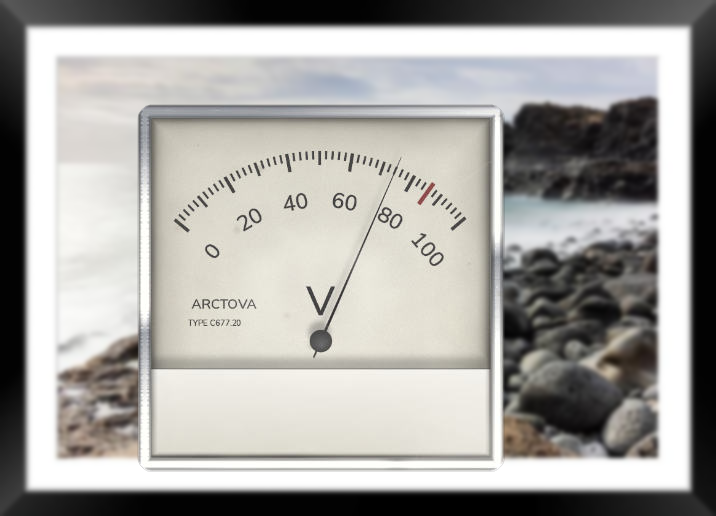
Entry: 74V
